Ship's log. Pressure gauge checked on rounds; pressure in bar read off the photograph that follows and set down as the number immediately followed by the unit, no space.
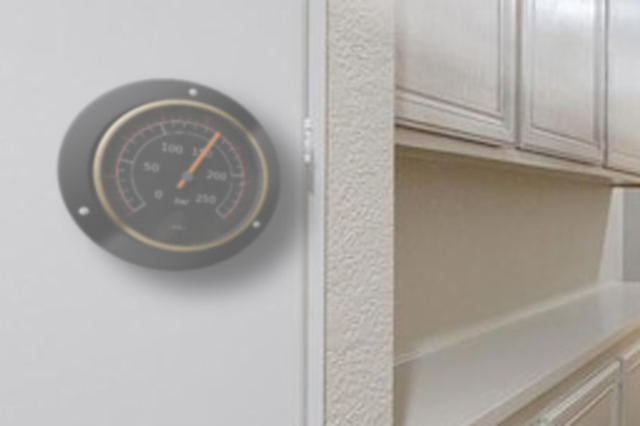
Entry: 150bar
